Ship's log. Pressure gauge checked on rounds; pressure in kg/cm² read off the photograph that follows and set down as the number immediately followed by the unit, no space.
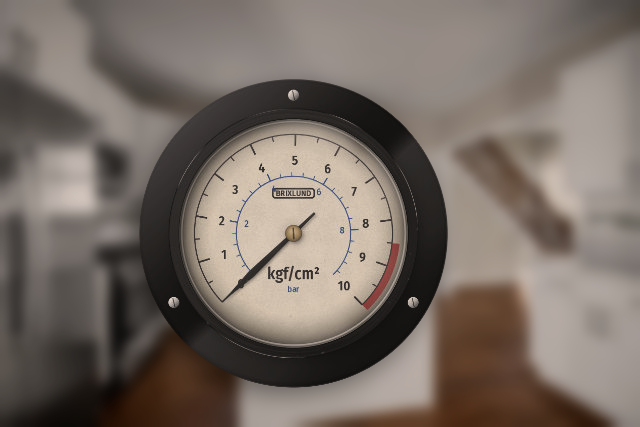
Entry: 0kg/cm²
